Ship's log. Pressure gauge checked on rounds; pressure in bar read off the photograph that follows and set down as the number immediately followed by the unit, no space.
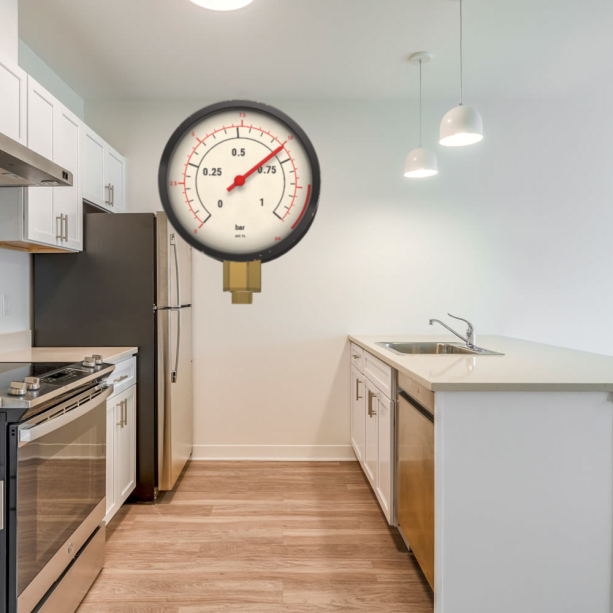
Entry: 0.7bar
